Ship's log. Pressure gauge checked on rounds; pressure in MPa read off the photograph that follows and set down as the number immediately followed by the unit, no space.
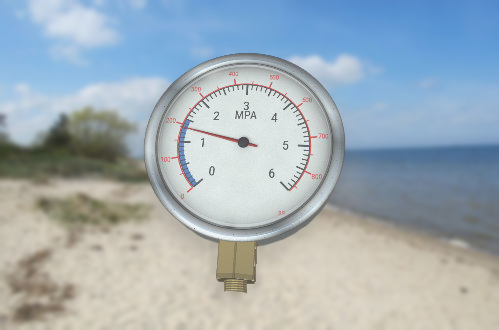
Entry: 1.3MPa
